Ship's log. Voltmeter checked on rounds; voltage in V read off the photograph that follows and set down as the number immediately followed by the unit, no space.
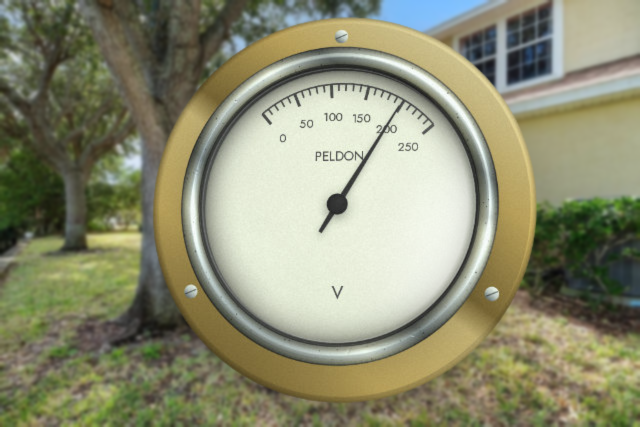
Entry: 200V
